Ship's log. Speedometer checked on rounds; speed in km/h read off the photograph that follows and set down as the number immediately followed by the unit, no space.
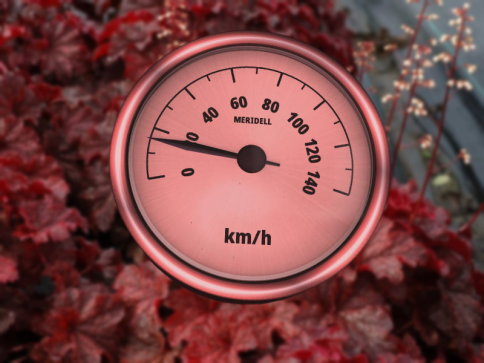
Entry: 15km/h
